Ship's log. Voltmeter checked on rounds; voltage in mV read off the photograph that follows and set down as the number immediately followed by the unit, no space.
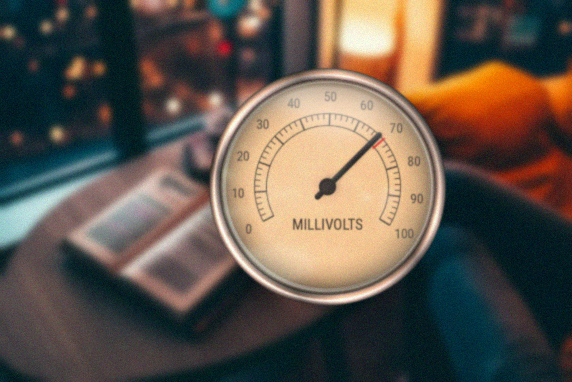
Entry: 68mV
